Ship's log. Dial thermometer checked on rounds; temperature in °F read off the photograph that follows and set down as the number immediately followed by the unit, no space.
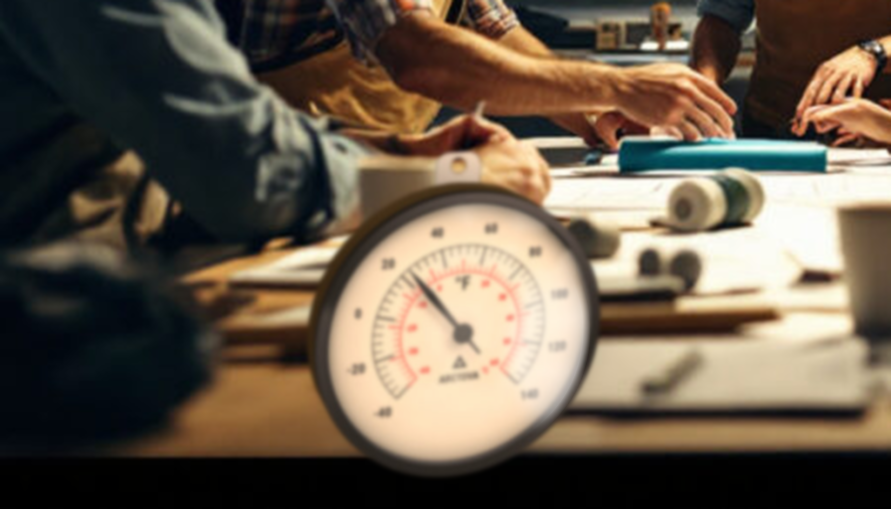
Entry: 24°F
